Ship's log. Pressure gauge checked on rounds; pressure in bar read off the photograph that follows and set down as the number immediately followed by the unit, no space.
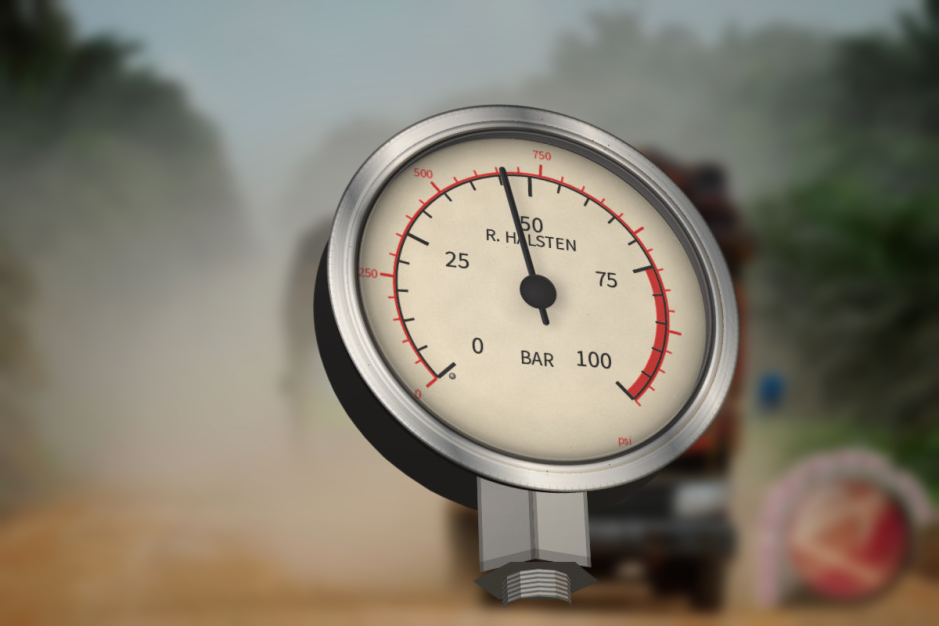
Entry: 45bar
